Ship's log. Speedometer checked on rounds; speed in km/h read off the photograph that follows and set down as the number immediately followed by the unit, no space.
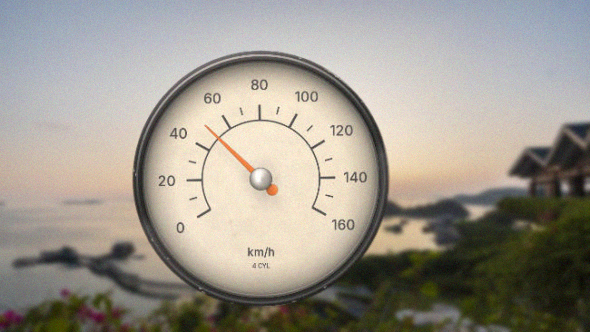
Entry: 50km/h
